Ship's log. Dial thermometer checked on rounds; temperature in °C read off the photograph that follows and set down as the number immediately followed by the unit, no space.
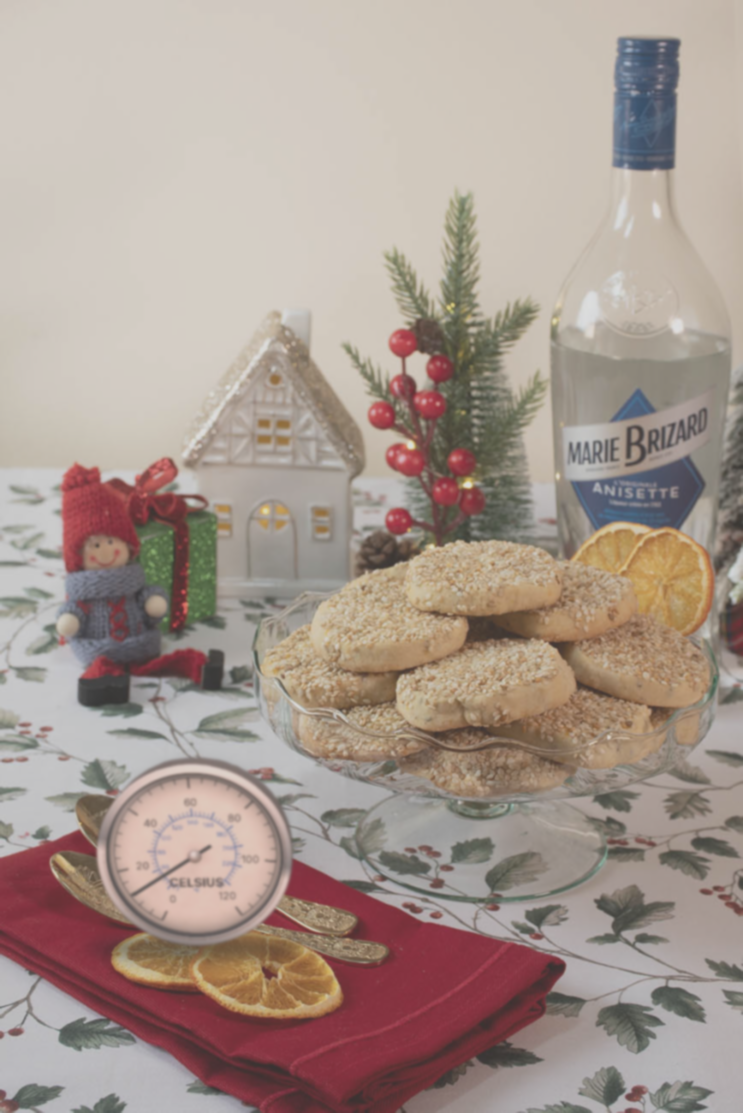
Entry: 12°C
